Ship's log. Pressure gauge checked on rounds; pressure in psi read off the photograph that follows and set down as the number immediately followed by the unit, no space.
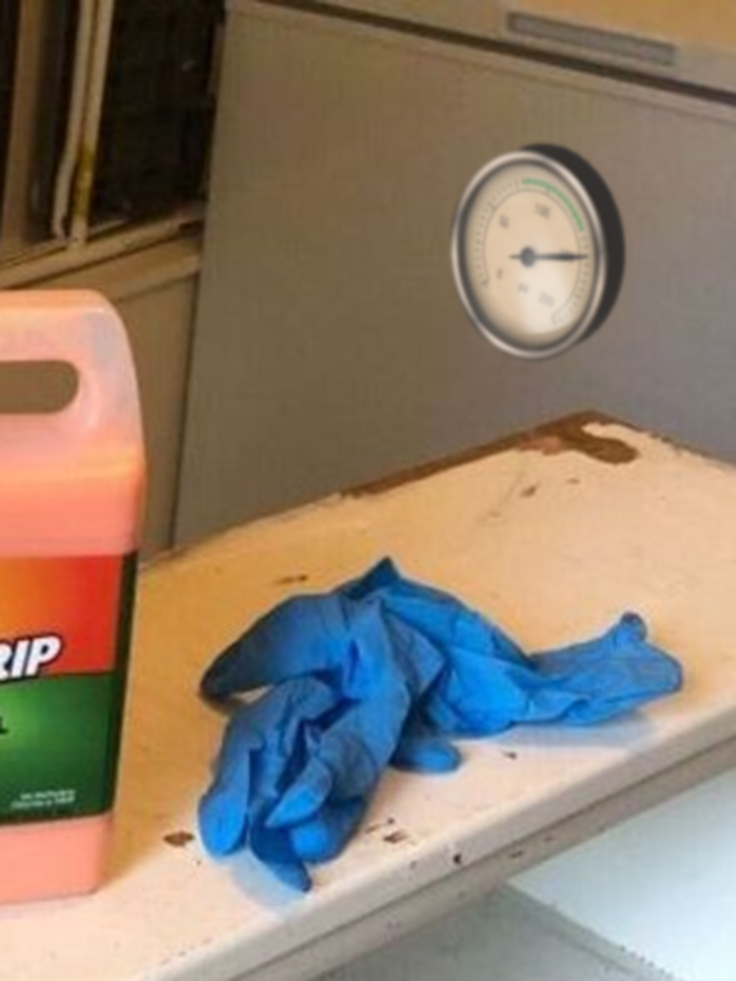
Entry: 150psi
